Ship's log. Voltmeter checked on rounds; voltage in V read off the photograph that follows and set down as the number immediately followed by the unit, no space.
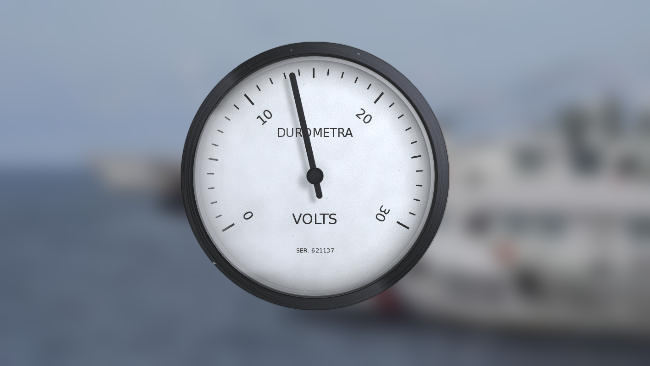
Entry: 13.5V
